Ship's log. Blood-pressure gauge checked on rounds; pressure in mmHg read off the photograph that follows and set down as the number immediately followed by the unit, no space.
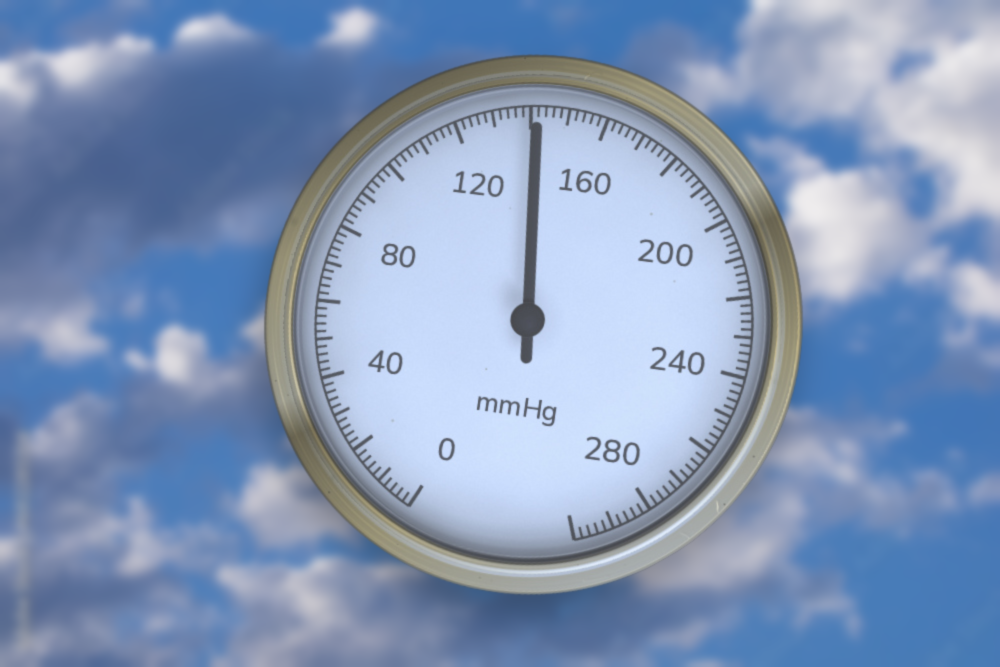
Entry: 142mmHg
